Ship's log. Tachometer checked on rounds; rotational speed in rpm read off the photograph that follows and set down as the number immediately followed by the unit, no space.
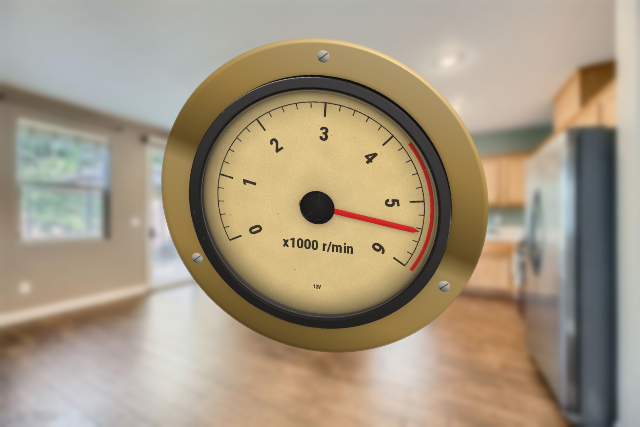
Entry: 5400rpm
